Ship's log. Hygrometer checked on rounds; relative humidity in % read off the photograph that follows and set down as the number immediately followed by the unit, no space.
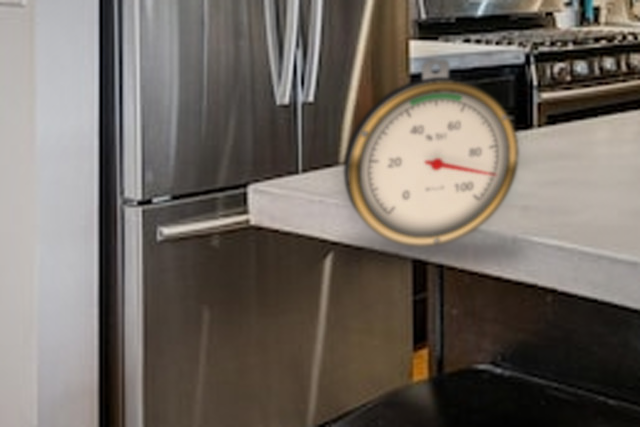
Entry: 90%
